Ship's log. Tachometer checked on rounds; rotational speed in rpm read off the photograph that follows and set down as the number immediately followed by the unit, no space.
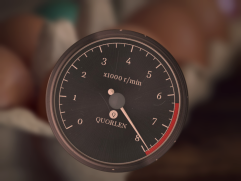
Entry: 7875rpm
